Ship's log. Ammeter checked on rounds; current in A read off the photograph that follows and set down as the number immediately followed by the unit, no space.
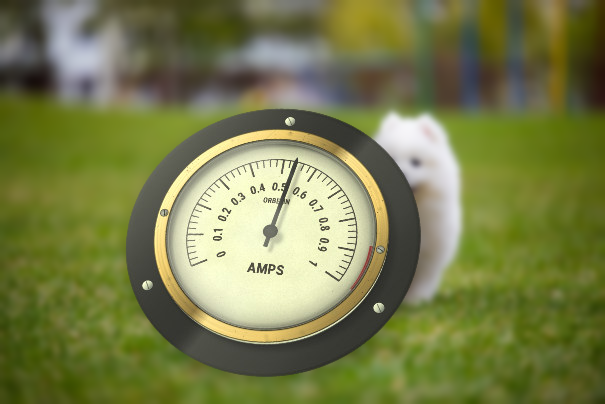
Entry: 0.54A
